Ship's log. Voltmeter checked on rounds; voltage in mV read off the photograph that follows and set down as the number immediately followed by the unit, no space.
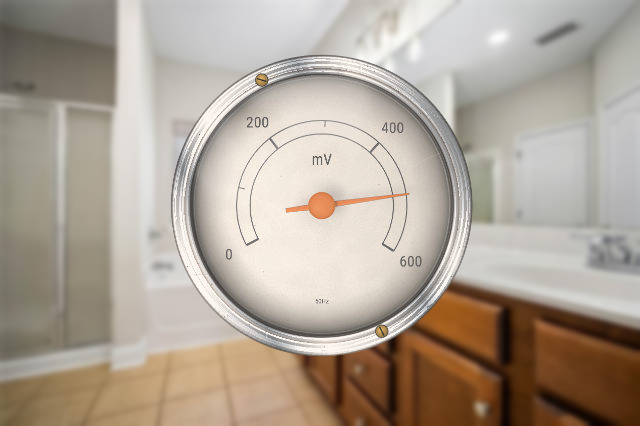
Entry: 500mV
